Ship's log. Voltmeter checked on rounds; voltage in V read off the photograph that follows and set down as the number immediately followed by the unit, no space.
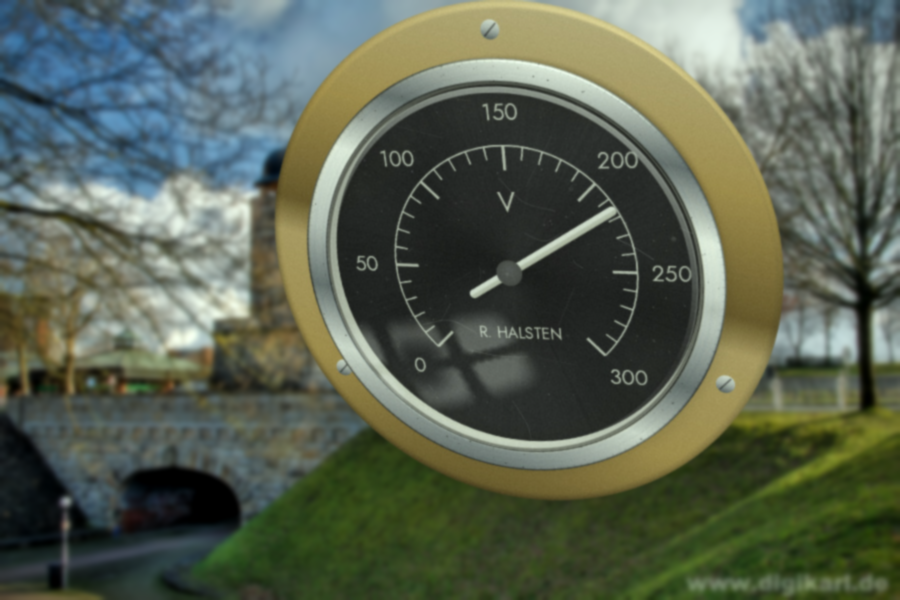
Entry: 215V
